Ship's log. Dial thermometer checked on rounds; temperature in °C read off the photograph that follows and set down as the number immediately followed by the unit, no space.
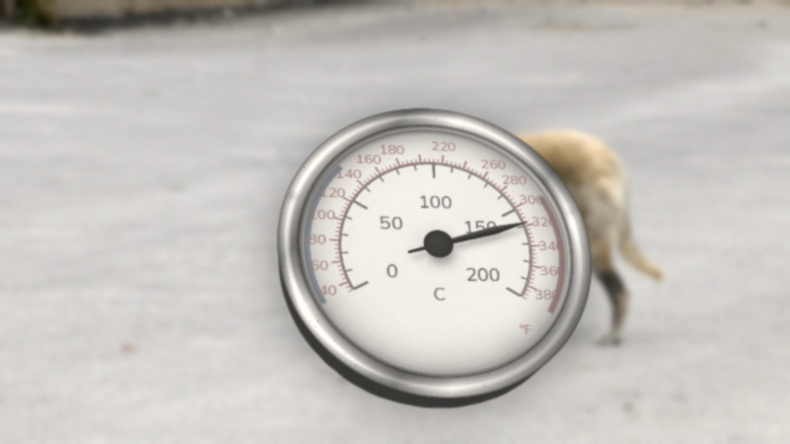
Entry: 160°C
